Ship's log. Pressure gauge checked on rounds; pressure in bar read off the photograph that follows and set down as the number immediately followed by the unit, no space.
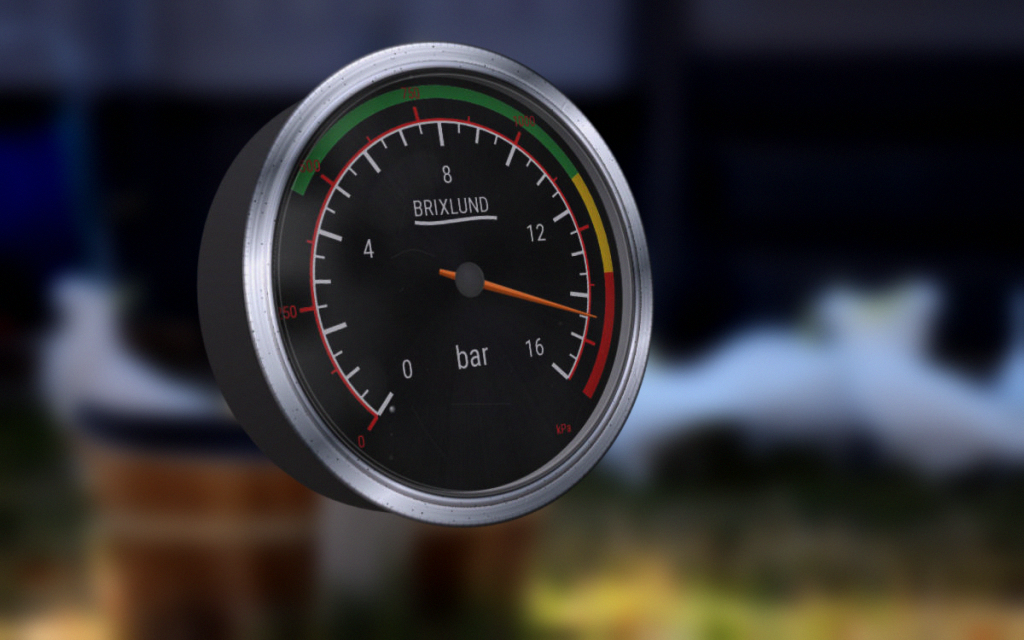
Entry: 14.5bar
